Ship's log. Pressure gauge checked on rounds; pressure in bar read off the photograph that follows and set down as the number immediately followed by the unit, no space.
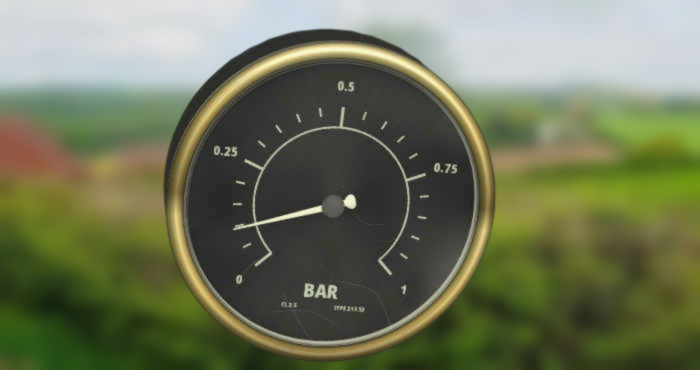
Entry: 0.1bar
